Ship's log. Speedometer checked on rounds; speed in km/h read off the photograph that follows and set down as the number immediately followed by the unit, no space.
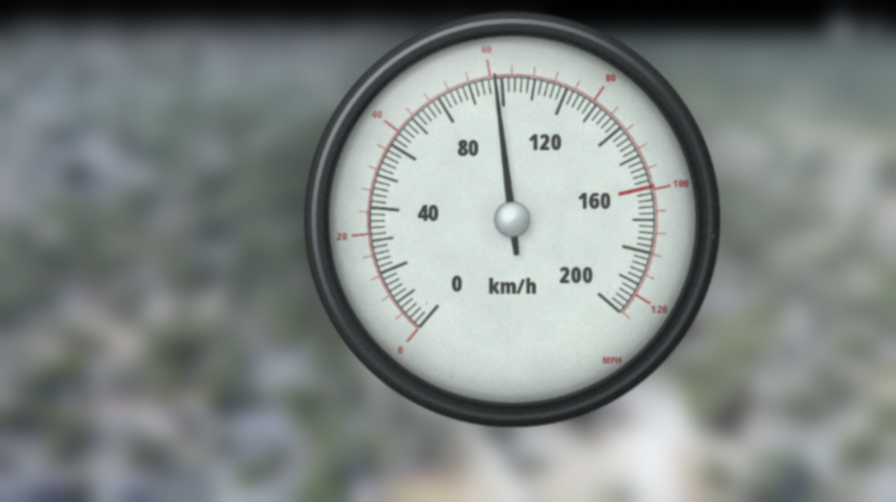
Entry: 98km/h
